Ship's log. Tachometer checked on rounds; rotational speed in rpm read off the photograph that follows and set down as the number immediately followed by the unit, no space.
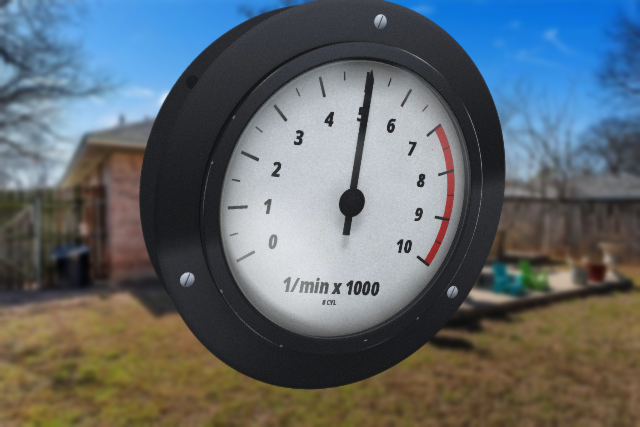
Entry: 5000rpm
